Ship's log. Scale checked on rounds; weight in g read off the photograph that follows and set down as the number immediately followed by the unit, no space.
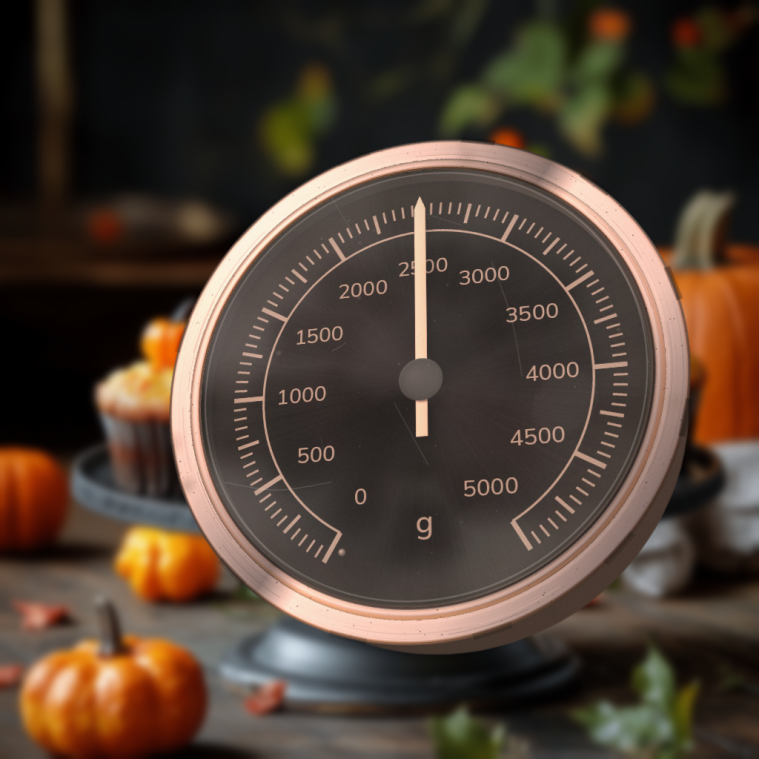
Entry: 2500g
